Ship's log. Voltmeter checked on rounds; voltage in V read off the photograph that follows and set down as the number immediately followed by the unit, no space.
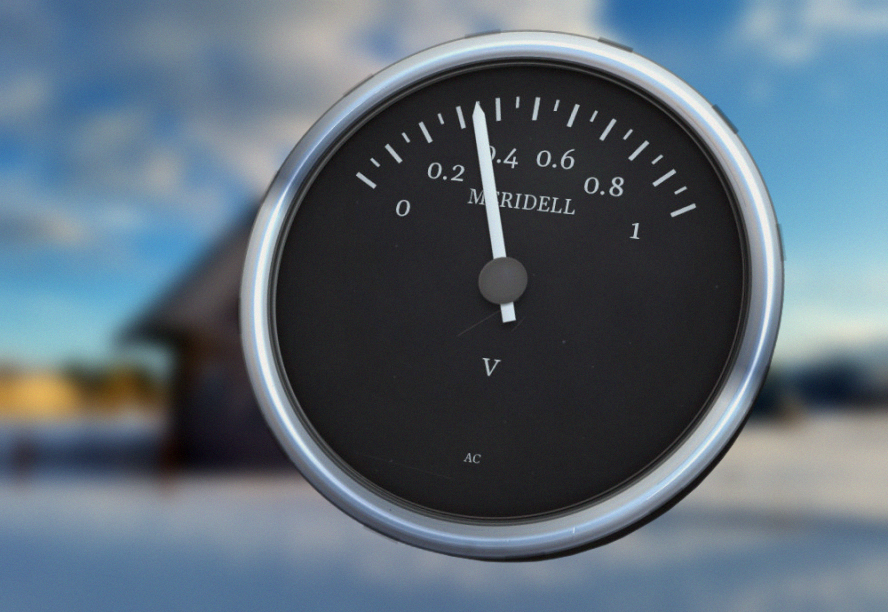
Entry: 0.35V
